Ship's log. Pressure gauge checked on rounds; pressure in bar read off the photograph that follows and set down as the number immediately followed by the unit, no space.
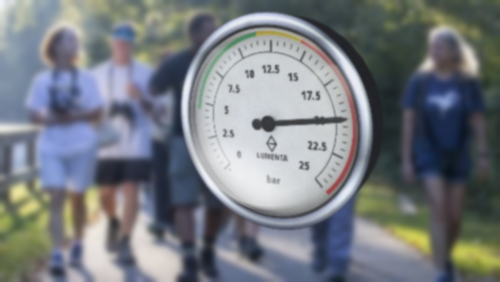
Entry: 20bar
